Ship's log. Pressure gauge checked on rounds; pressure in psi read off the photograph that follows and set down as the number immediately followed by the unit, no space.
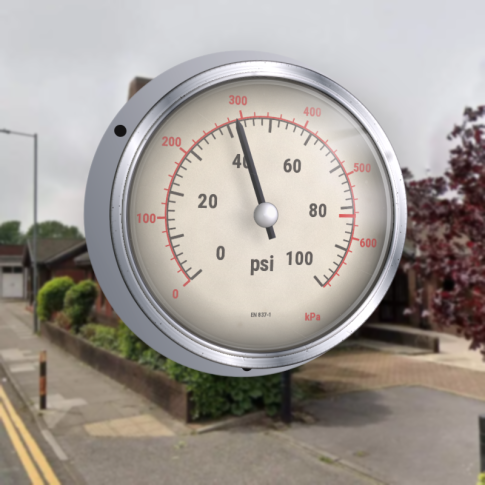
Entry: 42psi
